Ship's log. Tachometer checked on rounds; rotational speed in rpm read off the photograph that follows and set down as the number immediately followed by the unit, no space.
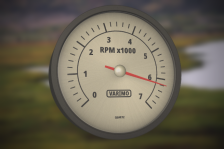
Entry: 6200rpm
